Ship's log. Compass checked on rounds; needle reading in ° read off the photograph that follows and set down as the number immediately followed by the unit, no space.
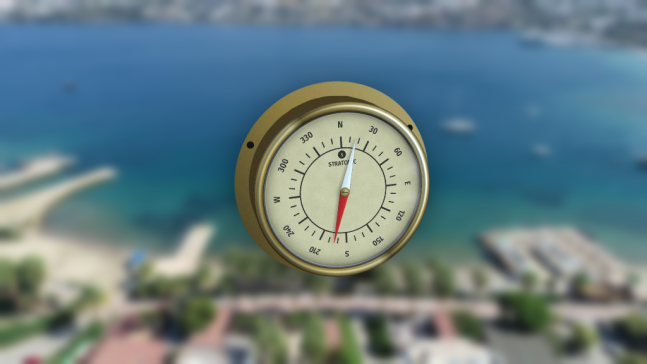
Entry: 195°
